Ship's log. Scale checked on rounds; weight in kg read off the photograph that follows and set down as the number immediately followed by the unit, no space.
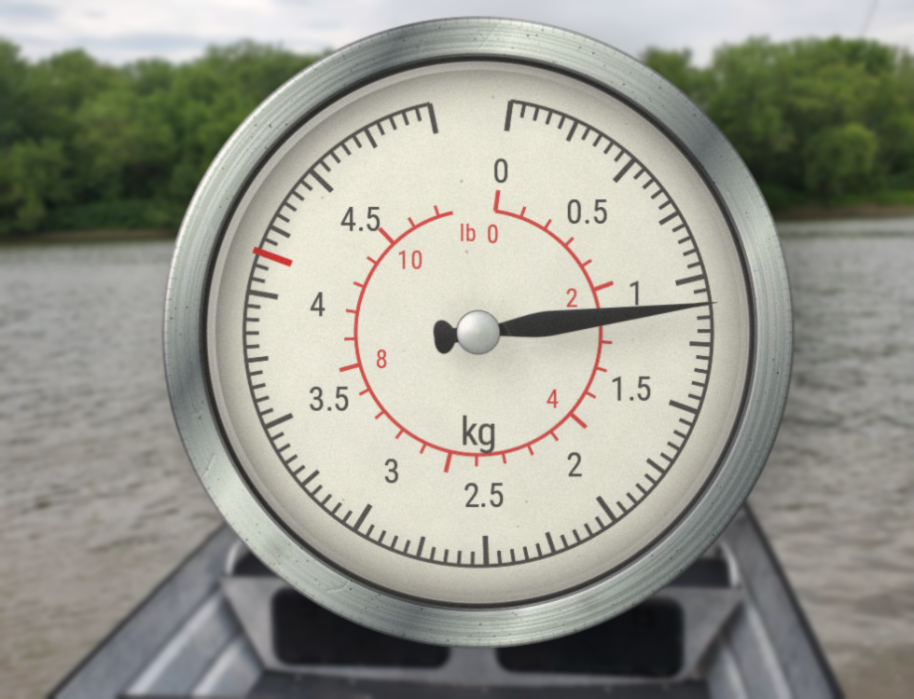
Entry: 1.1kg
